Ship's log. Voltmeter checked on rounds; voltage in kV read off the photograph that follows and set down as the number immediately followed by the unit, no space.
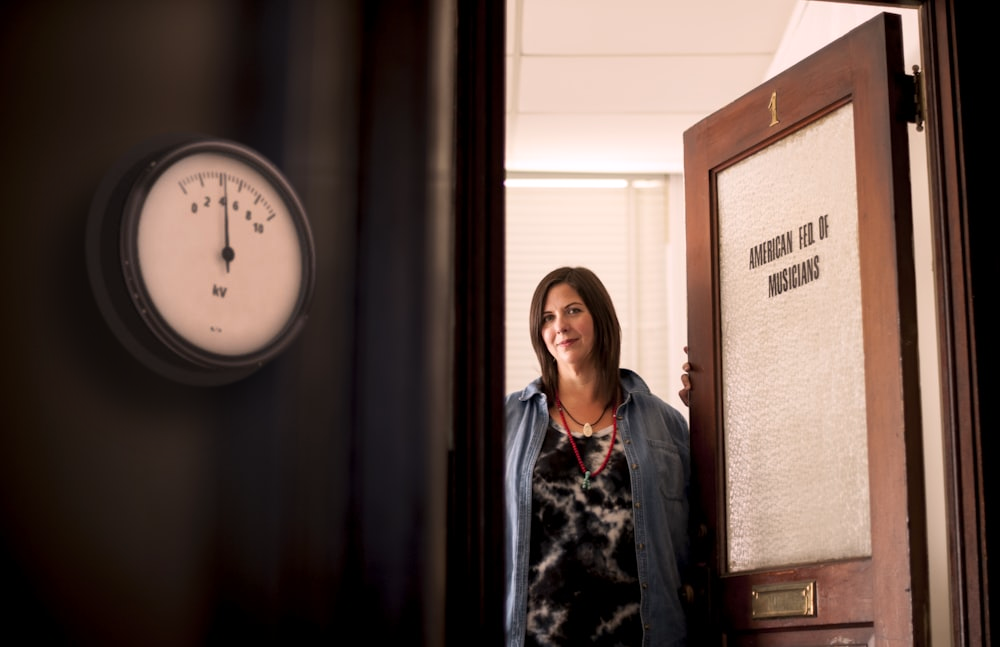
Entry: 4kV
